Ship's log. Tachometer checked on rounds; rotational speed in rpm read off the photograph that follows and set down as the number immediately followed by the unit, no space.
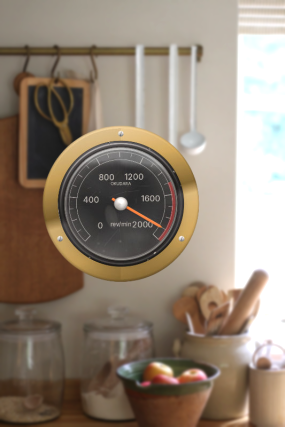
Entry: 1900rpm
